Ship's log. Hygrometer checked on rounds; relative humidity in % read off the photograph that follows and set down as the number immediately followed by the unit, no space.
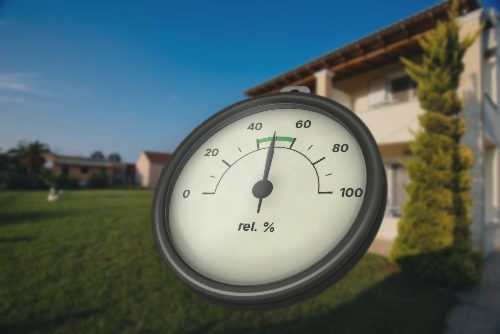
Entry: 50%
